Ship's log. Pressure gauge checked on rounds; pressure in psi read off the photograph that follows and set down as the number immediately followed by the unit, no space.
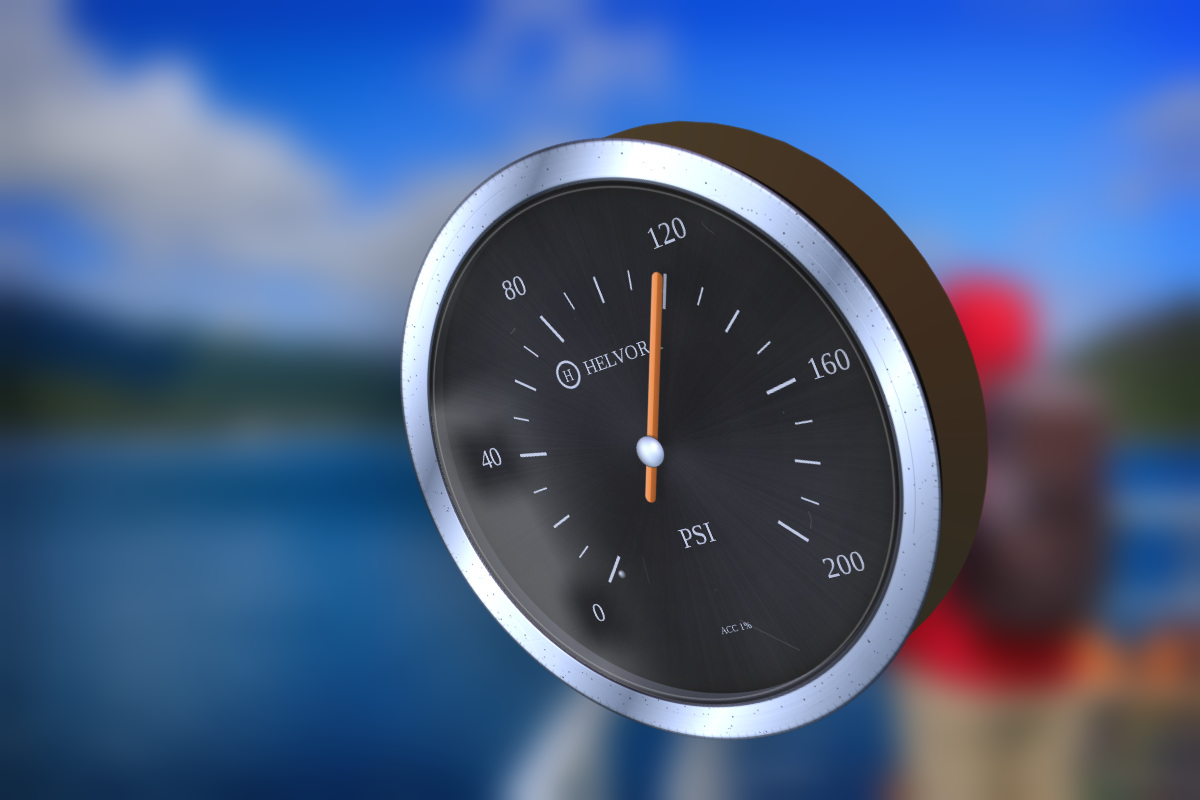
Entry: 120psi
